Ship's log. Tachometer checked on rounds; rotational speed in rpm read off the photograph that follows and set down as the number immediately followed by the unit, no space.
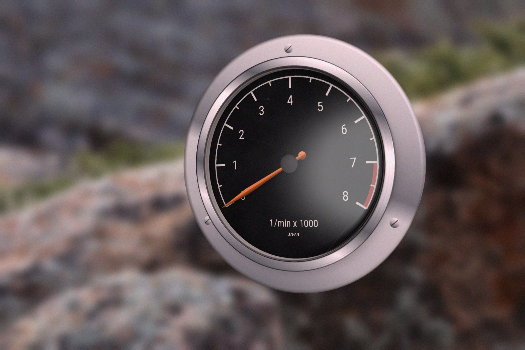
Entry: 0rpm
